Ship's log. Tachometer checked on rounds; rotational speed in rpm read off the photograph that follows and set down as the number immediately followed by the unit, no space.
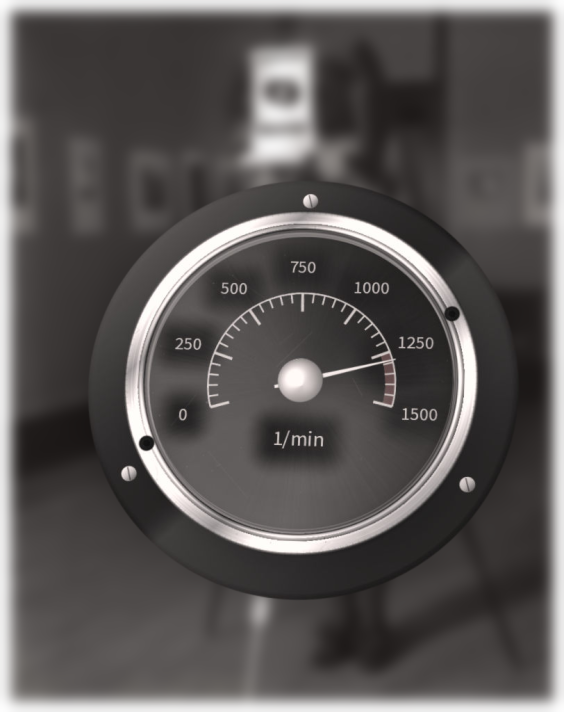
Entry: 1300rpm
